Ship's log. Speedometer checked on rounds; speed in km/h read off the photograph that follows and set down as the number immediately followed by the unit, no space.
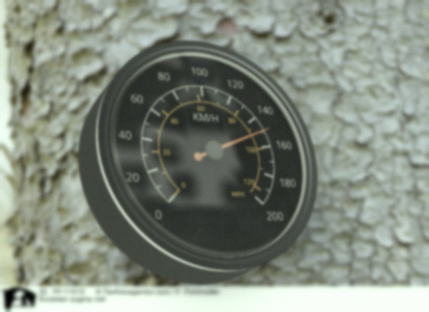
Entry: 150km/h
